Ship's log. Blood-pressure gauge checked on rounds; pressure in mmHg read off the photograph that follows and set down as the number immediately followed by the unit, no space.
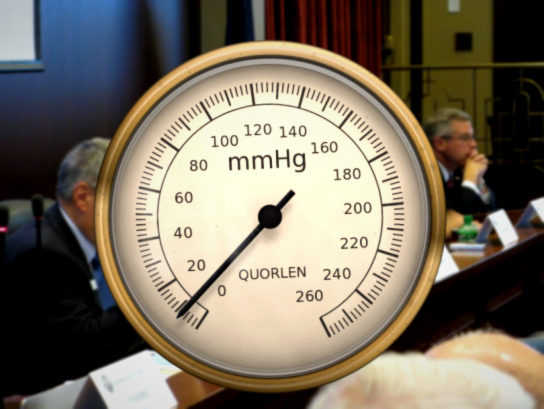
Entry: 8mmHg
